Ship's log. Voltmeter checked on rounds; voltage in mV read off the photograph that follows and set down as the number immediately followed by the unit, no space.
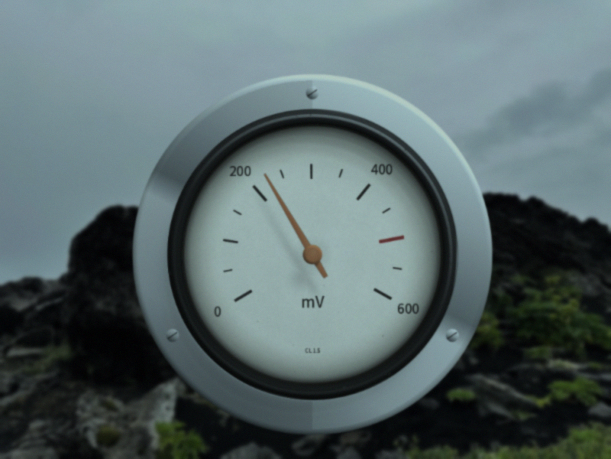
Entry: 225mV
